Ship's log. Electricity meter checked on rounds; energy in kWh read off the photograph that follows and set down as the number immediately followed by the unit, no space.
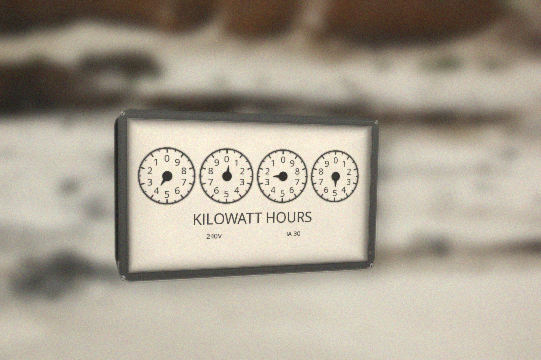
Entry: 4025kWh
